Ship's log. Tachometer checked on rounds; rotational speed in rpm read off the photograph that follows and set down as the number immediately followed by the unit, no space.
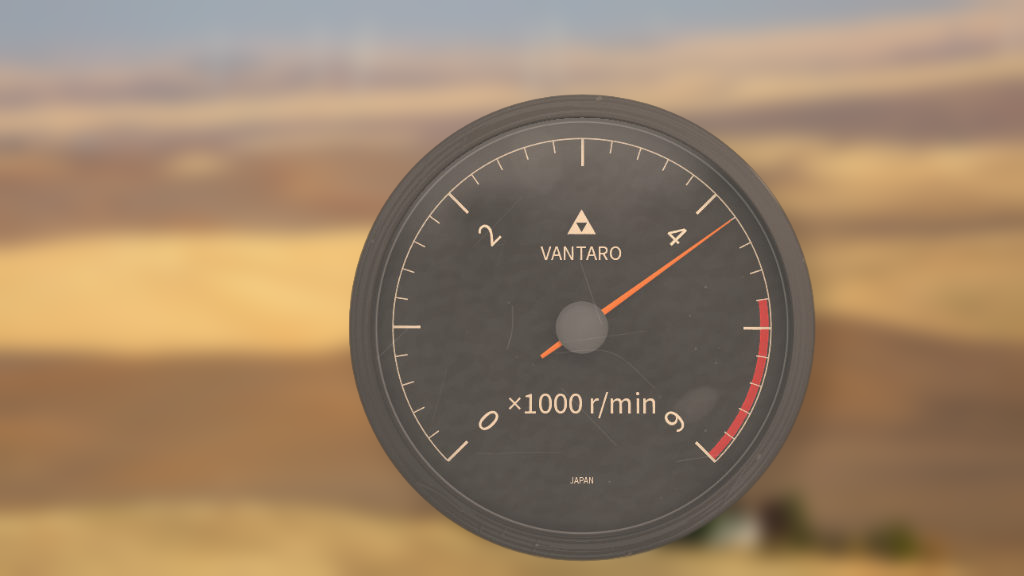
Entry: 4200rpm
